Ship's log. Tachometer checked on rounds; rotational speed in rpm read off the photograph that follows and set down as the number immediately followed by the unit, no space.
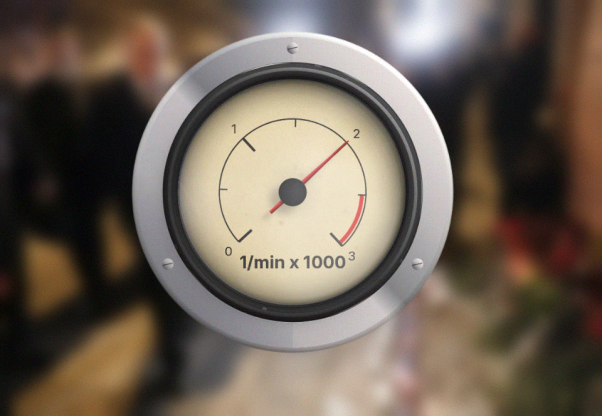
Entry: 2000rpm
